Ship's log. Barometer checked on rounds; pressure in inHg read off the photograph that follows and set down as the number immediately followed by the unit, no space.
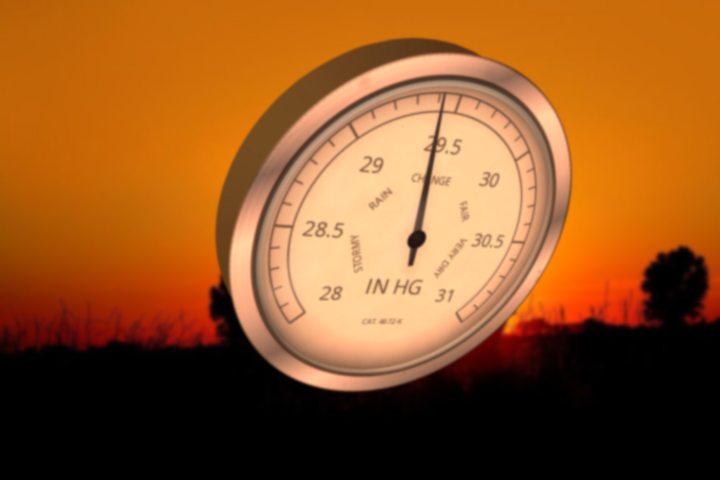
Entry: 29.4inHg
